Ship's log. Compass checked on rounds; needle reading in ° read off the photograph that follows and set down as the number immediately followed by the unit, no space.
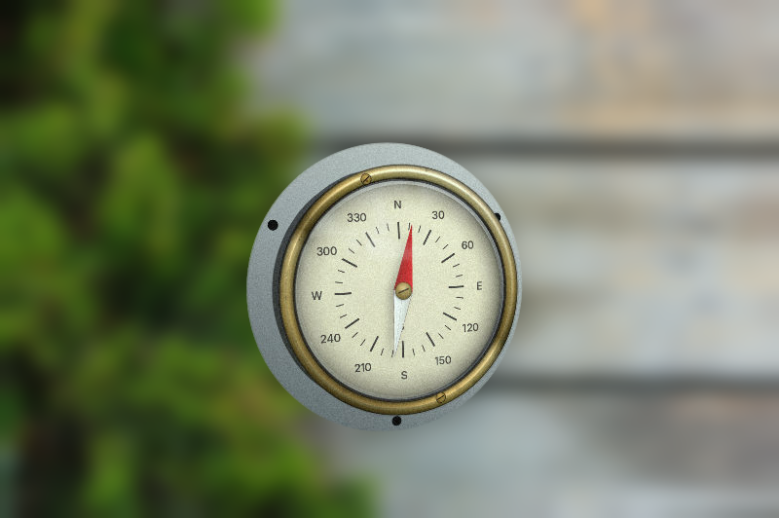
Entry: 10°
